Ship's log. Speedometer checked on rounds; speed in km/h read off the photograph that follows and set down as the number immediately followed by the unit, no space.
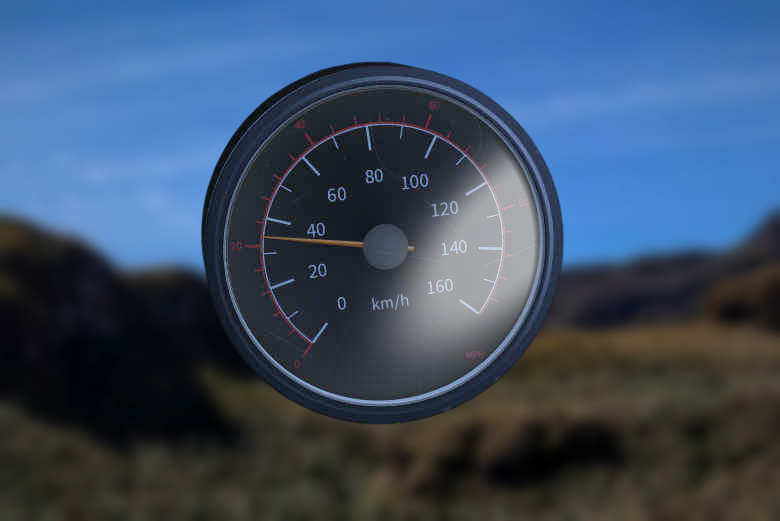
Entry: 35km/h
